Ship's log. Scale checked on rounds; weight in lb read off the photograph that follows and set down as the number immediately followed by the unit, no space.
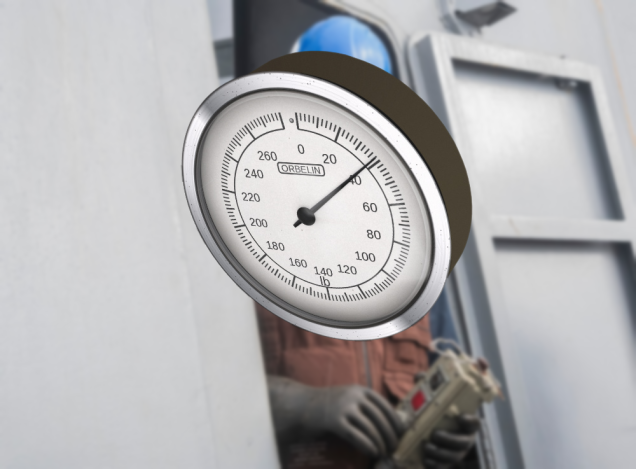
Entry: 38lb
